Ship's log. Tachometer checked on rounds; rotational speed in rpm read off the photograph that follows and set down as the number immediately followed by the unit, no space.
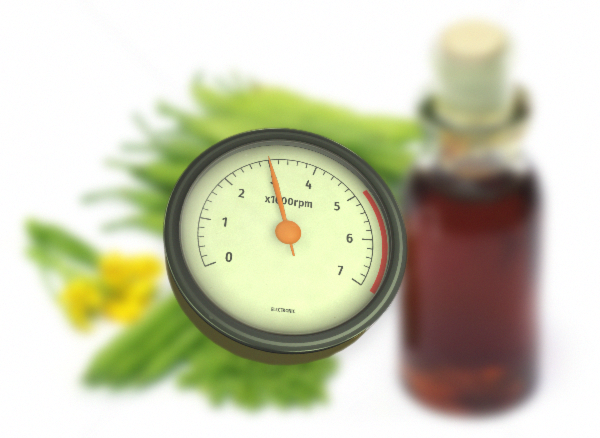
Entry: 3000rpm
